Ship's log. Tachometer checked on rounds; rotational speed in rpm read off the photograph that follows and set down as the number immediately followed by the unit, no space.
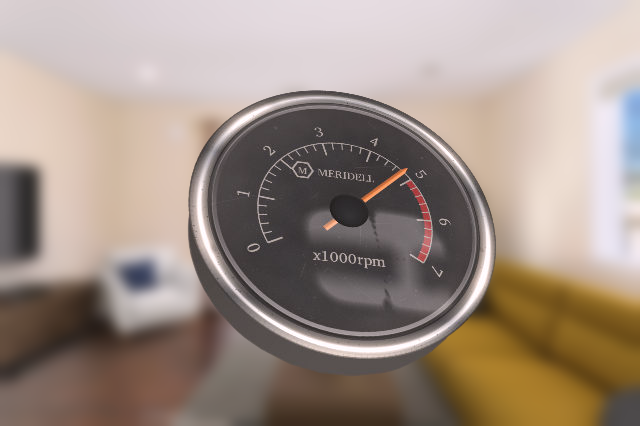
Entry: 4800rpm
